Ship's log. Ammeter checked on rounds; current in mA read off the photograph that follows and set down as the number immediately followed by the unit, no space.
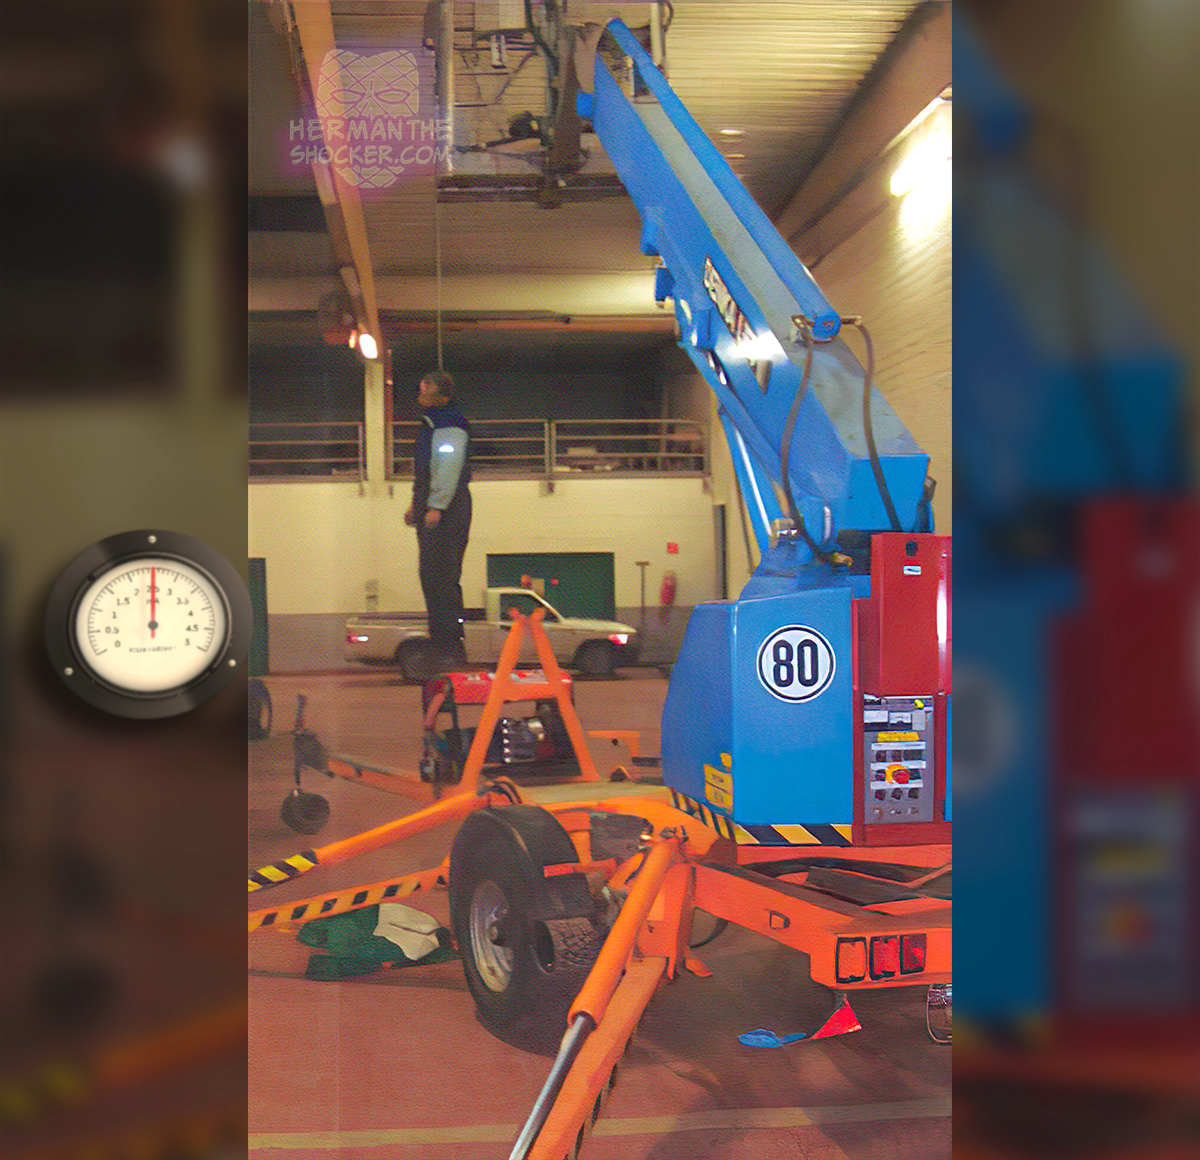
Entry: 2.5mA
